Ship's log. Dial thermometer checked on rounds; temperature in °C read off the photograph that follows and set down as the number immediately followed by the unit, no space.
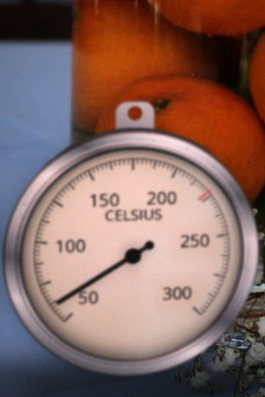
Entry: 62.5°C
